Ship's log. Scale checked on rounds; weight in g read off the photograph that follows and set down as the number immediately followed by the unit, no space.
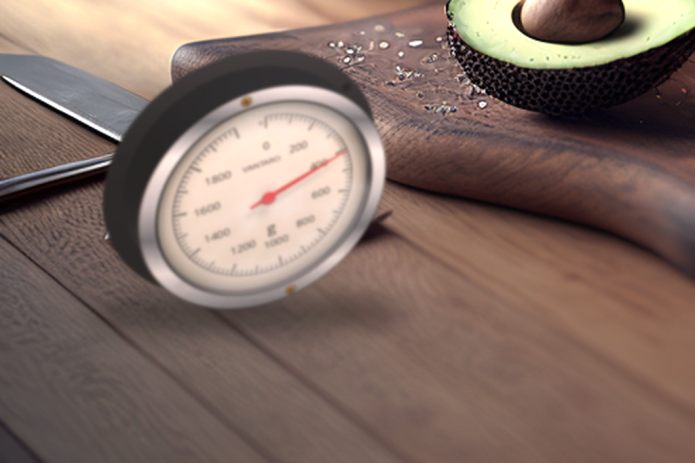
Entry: 400g
